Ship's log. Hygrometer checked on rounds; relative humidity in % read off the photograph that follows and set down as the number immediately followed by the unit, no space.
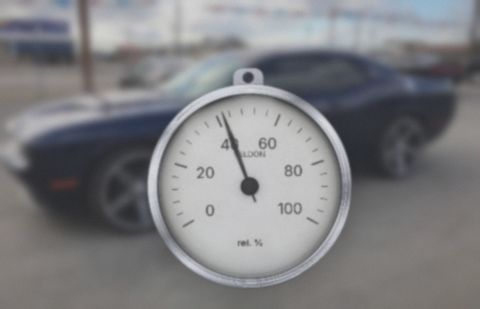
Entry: 42%
